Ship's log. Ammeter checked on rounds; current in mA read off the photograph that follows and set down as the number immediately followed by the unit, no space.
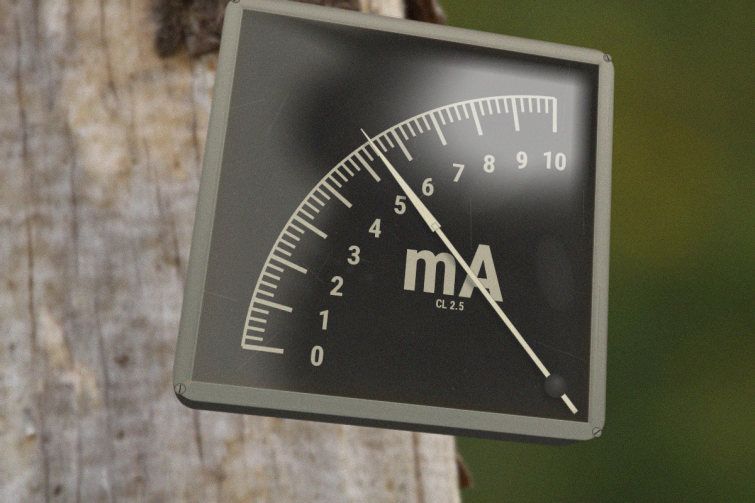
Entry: 5.4mA
